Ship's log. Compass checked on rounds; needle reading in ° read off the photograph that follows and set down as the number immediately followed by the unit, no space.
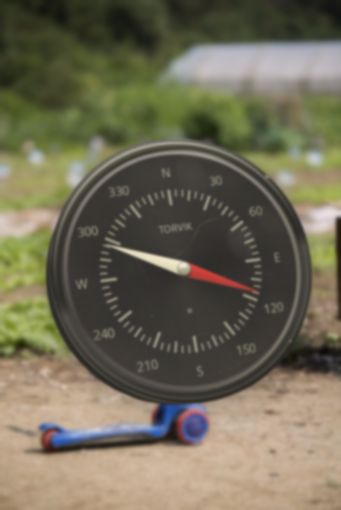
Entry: 115°
